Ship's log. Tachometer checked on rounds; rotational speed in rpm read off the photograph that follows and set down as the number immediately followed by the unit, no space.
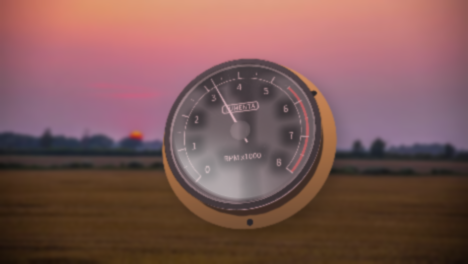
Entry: 3250rpm
